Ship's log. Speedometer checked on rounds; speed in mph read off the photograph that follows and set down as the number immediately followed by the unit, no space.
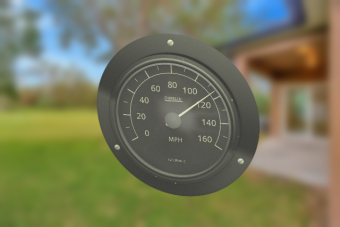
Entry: 115mph
